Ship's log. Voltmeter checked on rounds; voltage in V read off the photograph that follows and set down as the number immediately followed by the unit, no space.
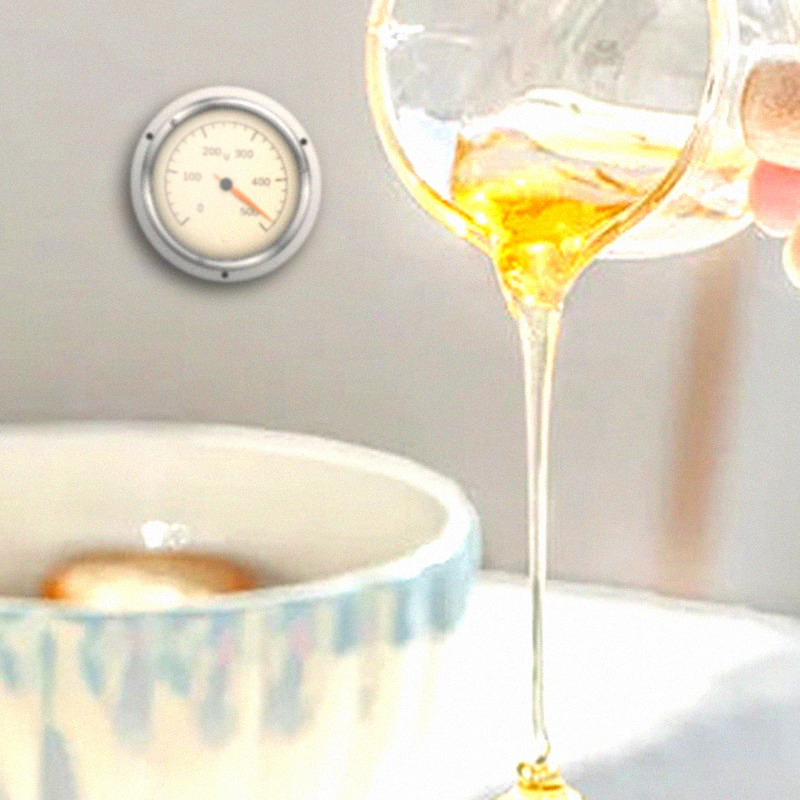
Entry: 480V
